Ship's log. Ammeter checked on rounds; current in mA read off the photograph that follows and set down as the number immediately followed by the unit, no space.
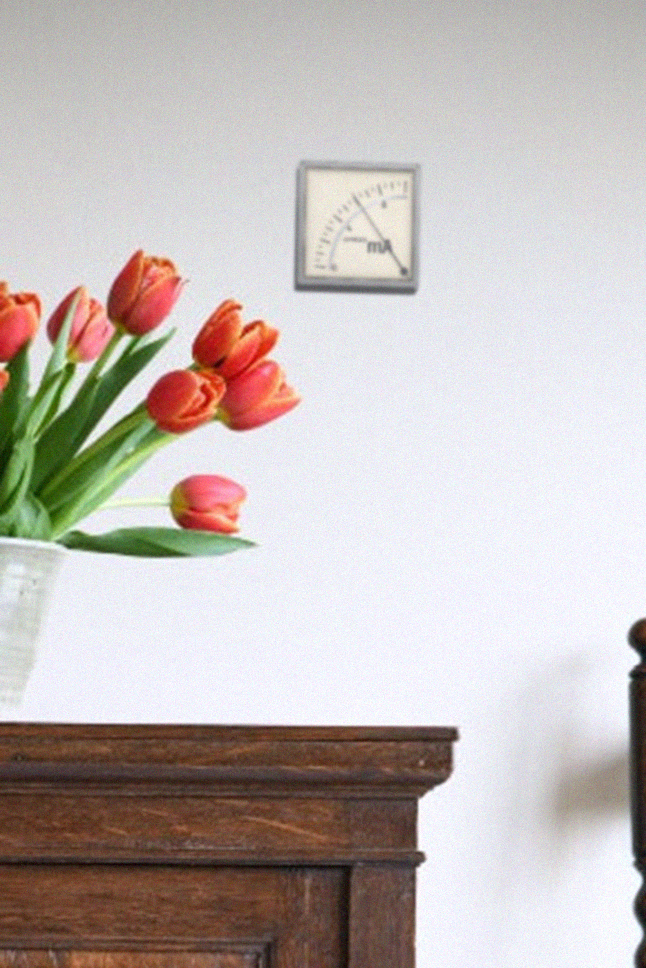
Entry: 6mA
